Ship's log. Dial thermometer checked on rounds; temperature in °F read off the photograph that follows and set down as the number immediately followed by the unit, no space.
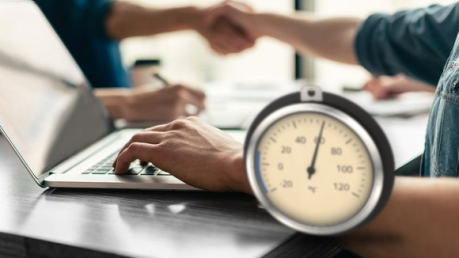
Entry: 60°F
